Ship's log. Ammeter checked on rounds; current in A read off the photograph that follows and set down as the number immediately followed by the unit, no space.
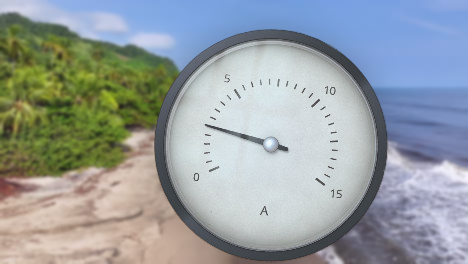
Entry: 2.5A
